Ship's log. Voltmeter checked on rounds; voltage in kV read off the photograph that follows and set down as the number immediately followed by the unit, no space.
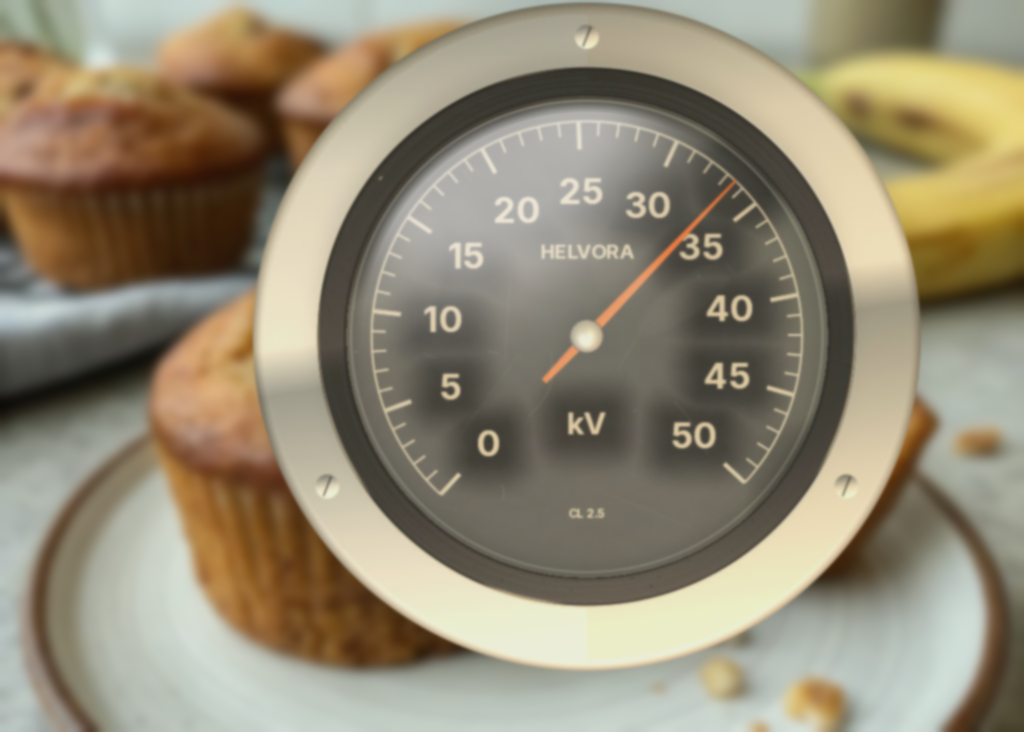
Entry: 33.5kV
